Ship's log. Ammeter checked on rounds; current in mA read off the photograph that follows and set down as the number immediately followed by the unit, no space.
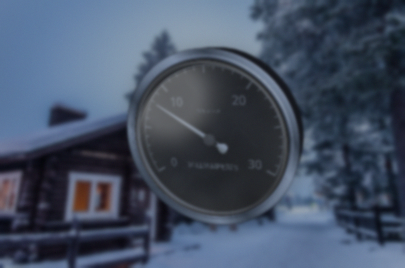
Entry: 8mA
